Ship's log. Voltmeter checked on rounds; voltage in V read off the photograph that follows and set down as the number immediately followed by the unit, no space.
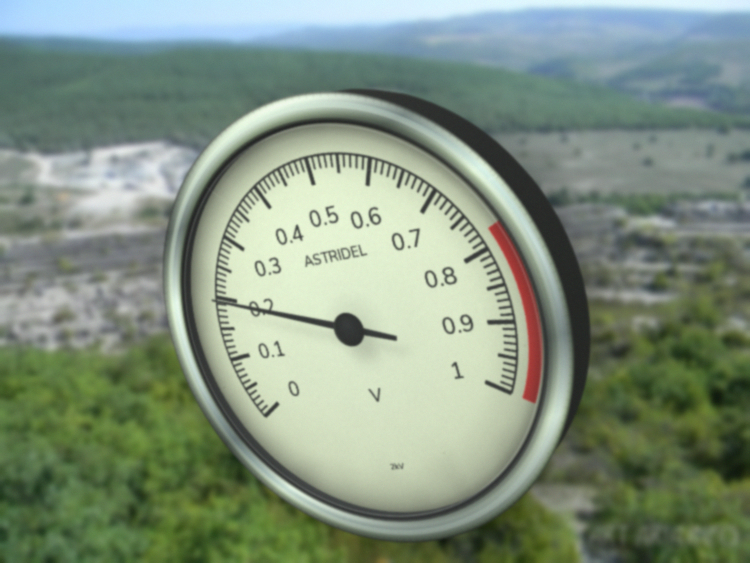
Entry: 0.2V
